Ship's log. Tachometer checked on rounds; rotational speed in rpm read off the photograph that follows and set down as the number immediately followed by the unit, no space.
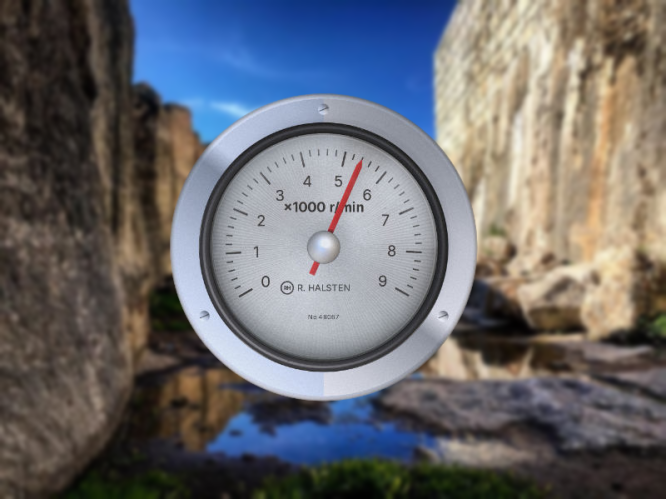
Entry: 5400rpm
